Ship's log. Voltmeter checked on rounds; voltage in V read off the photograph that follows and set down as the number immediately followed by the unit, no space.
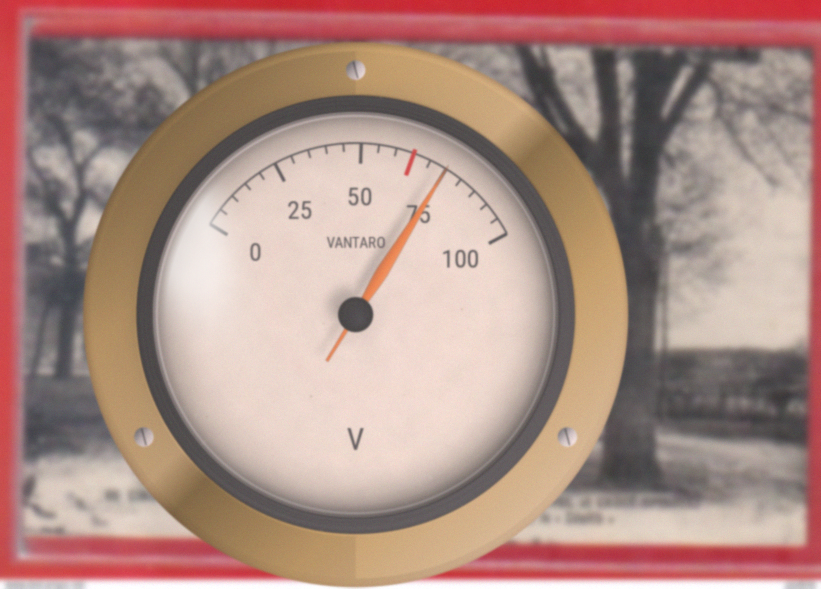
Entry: 75V
